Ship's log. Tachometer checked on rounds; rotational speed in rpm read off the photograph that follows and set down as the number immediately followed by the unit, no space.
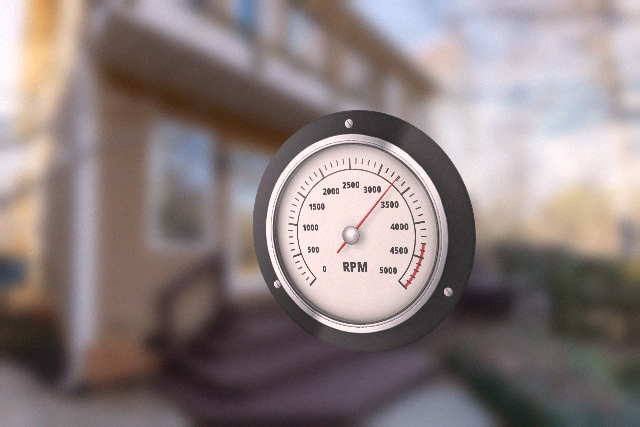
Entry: 3300rpm
